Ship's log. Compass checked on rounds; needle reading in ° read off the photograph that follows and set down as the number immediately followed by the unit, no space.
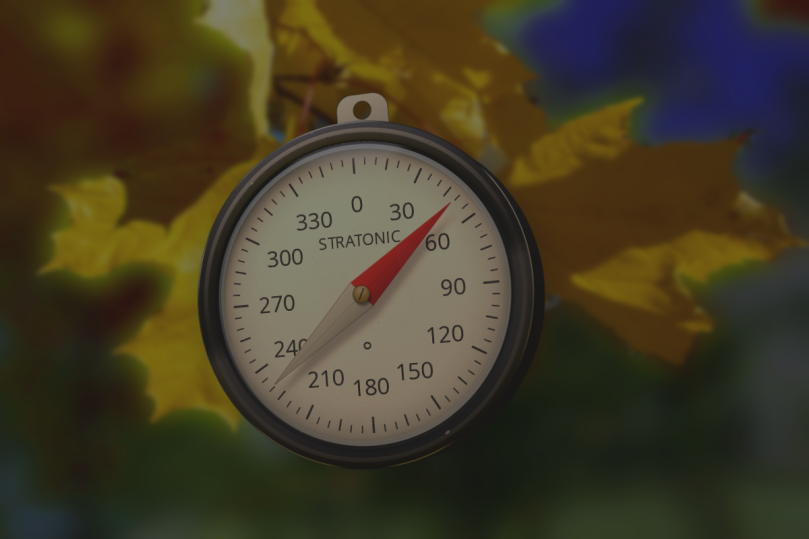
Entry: 50°
